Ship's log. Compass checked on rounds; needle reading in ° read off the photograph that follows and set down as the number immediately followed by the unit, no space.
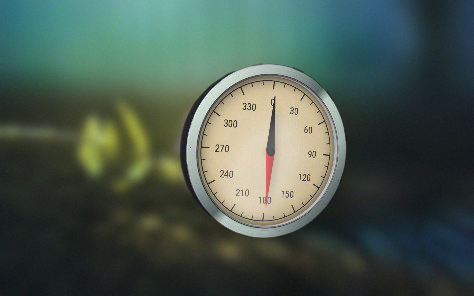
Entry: 180°
